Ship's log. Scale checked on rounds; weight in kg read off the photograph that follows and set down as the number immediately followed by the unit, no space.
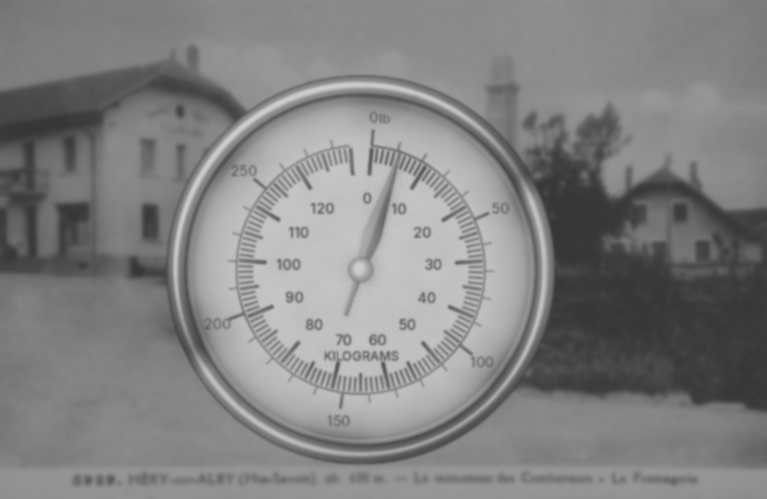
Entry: 5kg
